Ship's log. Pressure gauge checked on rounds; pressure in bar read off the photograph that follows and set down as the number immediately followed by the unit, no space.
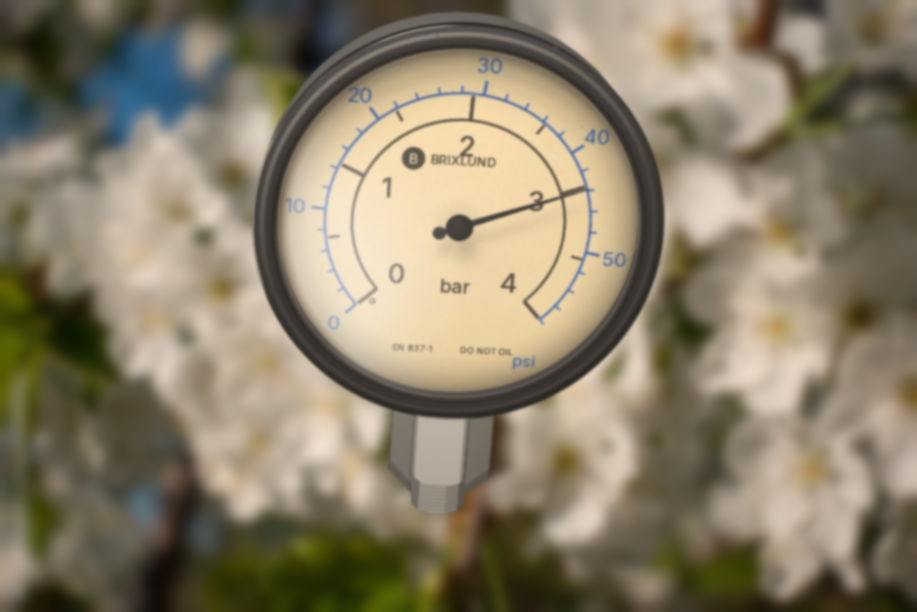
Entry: 3bar
